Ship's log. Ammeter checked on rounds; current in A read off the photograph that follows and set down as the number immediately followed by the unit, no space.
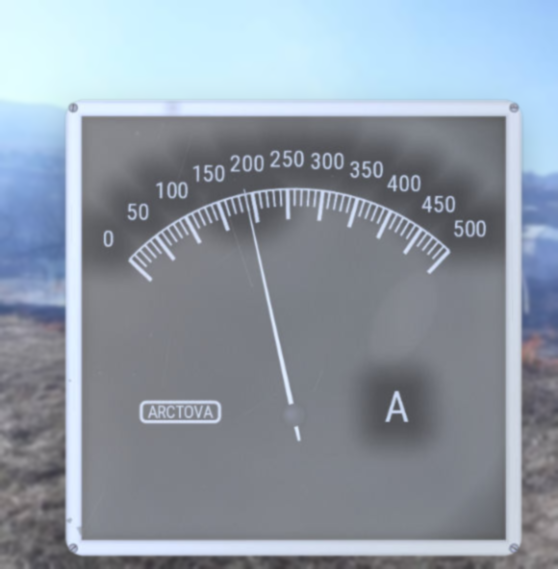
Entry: 190A
